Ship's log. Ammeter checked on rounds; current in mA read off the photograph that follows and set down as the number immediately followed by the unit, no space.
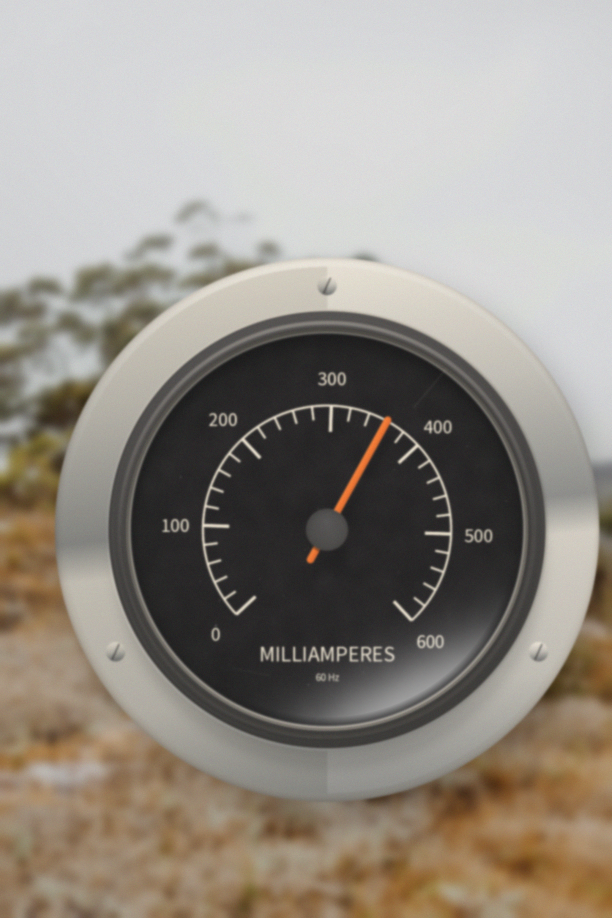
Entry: 360mA
